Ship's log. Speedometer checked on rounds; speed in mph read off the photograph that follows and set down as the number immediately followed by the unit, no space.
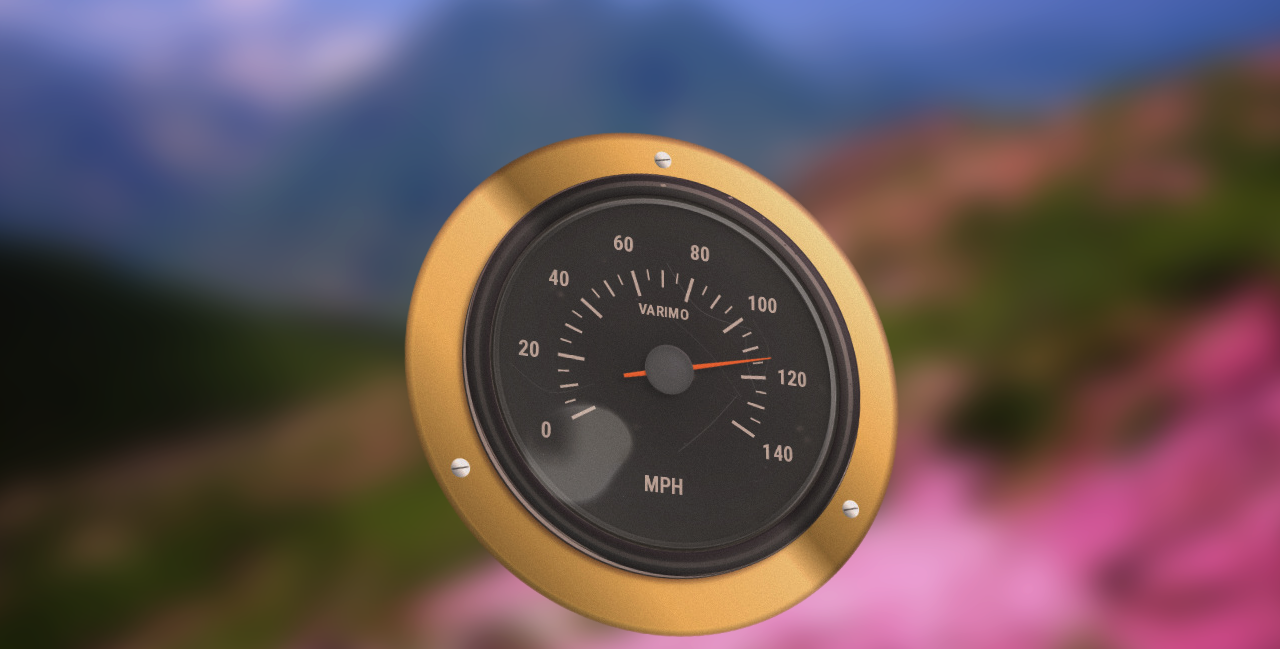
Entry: 115mph
